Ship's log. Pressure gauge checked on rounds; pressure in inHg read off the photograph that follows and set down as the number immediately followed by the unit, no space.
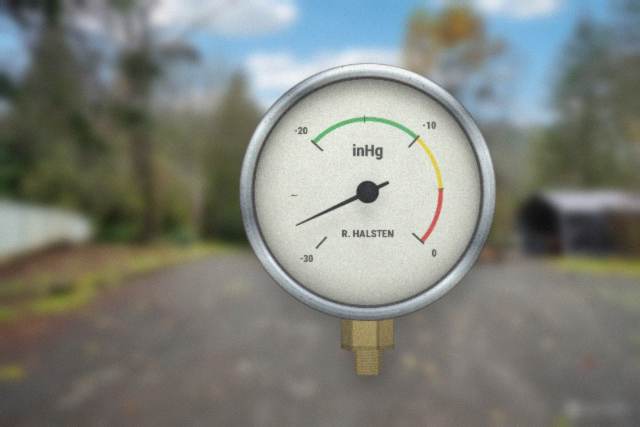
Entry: -27.5inHg
